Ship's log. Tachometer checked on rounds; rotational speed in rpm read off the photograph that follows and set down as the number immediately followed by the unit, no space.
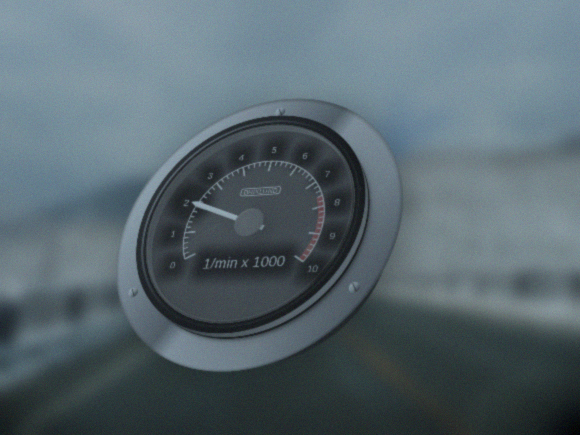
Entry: 2000rpm
